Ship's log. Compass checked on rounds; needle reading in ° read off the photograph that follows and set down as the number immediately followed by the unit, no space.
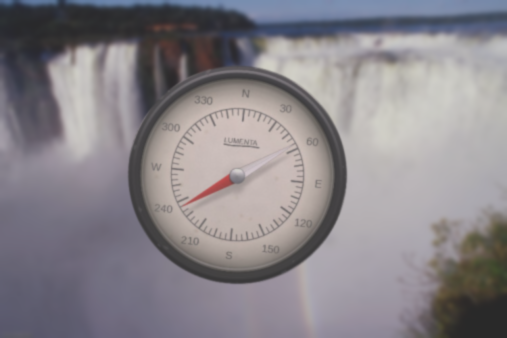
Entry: 235°
